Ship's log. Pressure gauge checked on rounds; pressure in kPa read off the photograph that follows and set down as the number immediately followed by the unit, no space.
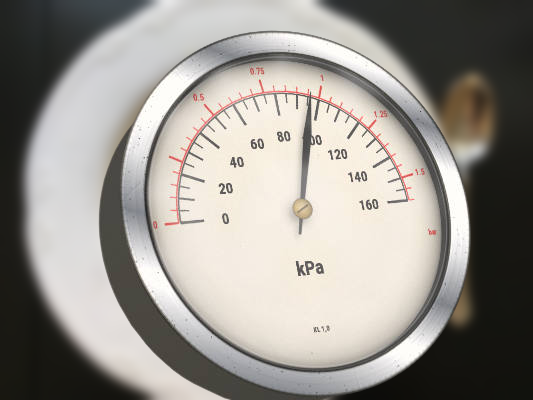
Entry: 95kPa
